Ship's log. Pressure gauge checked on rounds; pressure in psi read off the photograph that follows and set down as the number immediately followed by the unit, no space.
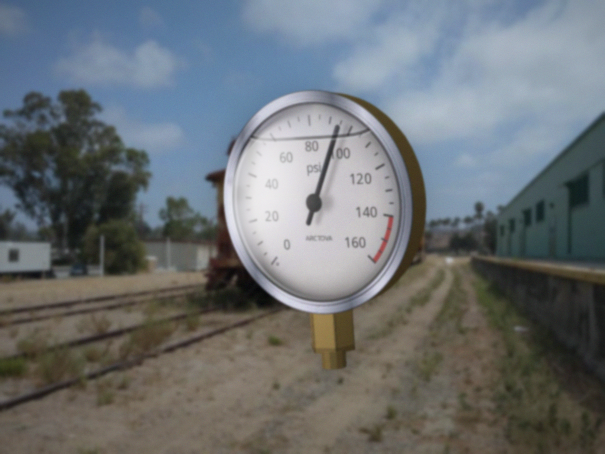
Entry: 95psi
